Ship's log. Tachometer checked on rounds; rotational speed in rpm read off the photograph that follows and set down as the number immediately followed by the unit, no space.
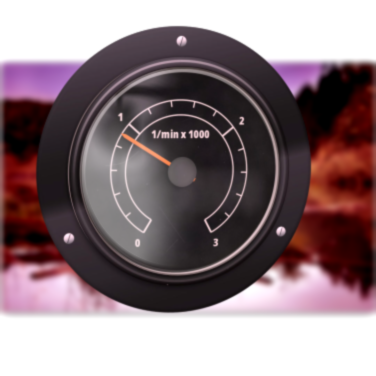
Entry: 900rpm
